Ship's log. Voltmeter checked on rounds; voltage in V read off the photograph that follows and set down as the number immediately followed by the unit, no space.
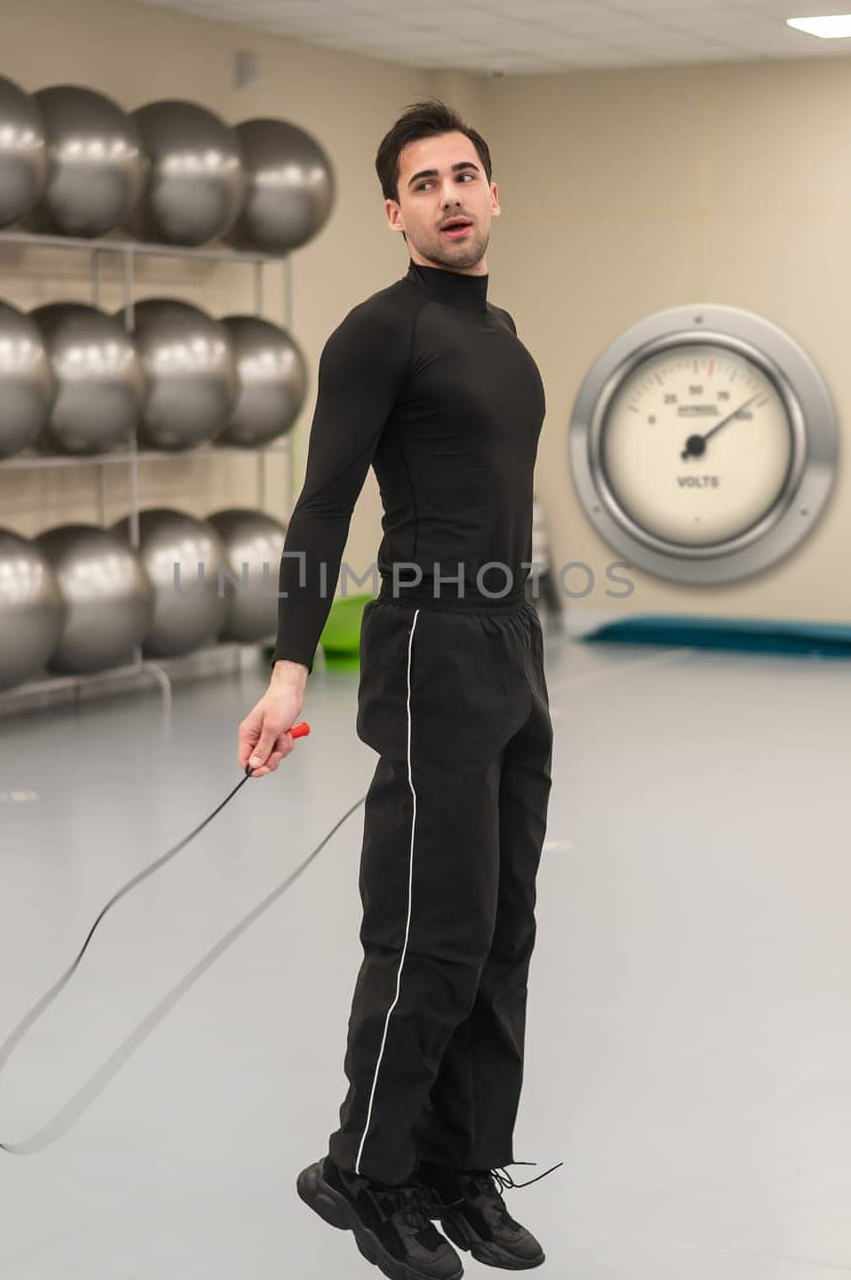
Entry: 95V
